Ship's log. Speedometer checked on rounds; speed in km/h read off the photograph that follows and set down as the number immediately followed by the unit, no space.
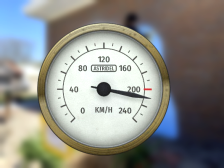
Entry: 210km/h
